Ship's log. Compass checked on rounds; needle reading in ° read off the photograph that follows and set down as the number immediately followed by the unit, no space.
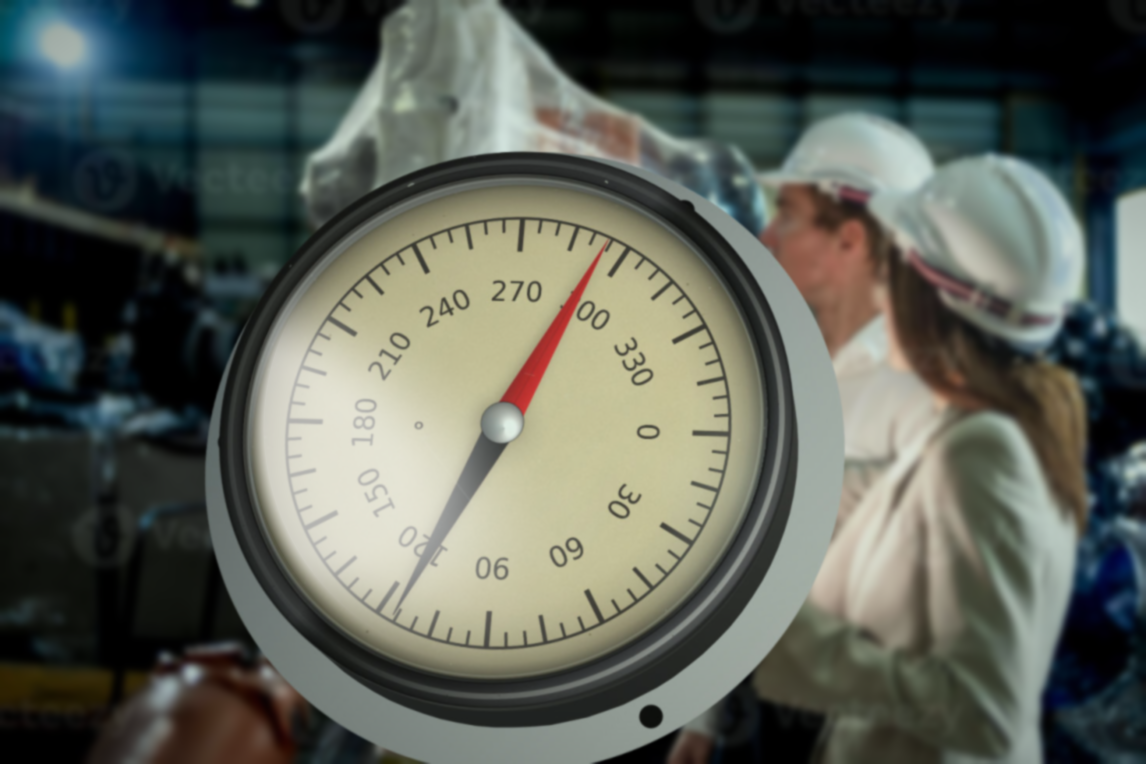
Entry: 295°
